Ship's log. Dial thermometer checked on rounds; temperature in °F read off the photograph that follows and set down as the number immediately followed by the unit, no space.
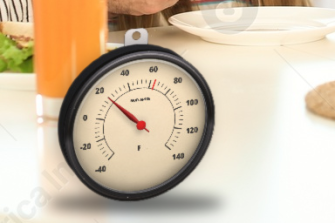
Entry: 20°F
